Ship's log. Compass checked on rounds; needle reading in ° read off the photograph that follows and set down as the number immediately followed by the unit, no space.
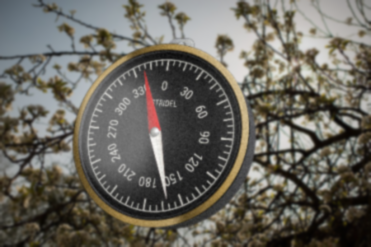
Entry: 340°
